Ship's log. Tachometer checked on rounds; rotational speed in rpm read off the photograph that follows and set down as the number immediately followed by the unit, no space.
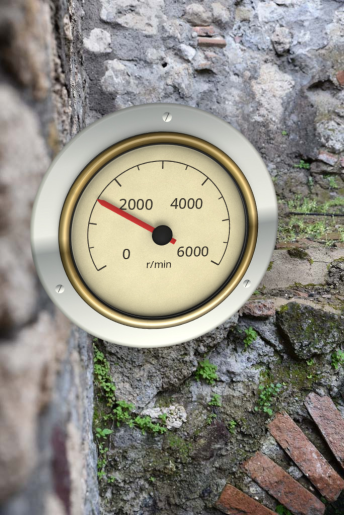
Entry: 1500rpm
